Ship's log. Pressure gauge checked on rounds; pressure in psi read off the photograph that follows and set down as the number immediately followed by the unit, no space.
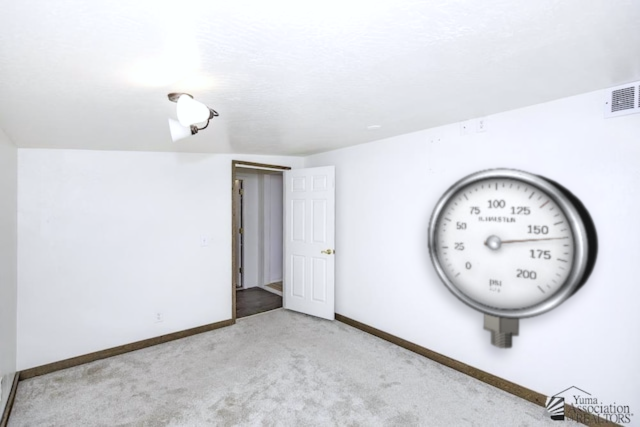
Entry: 160psi
